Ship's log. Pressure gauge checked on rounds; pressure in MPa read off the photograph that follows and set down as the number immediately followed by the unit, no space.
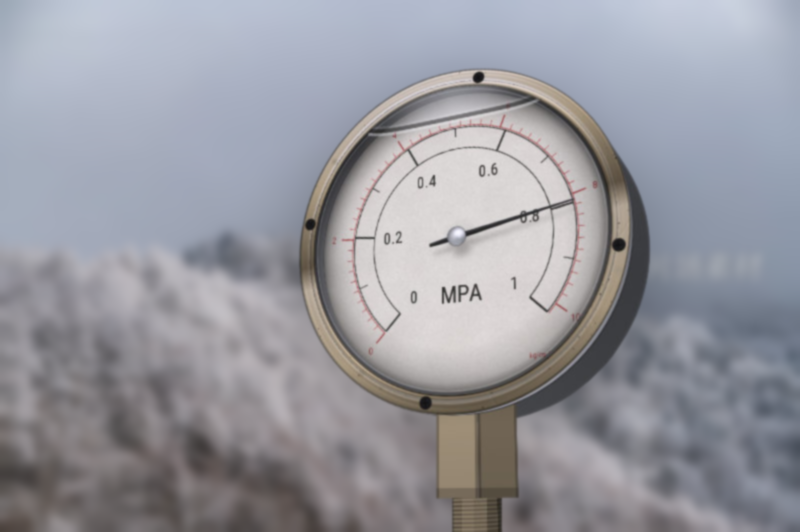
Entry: 0.8MPa
